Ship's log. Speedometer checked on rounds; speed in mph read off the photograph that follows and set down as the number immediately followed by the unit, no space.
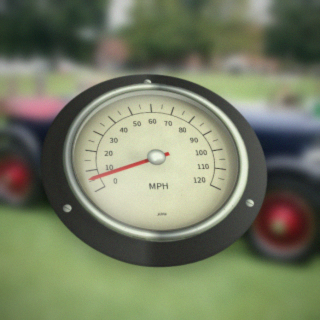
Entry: 5mph
